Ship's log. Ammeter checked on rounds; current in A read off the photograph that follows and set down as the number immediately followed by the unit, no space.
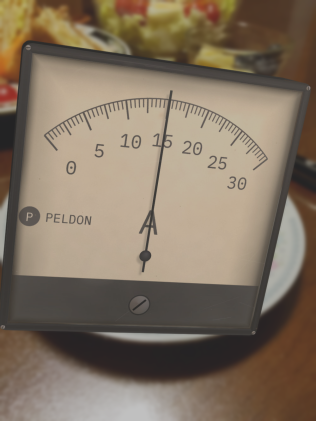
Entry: 15A
